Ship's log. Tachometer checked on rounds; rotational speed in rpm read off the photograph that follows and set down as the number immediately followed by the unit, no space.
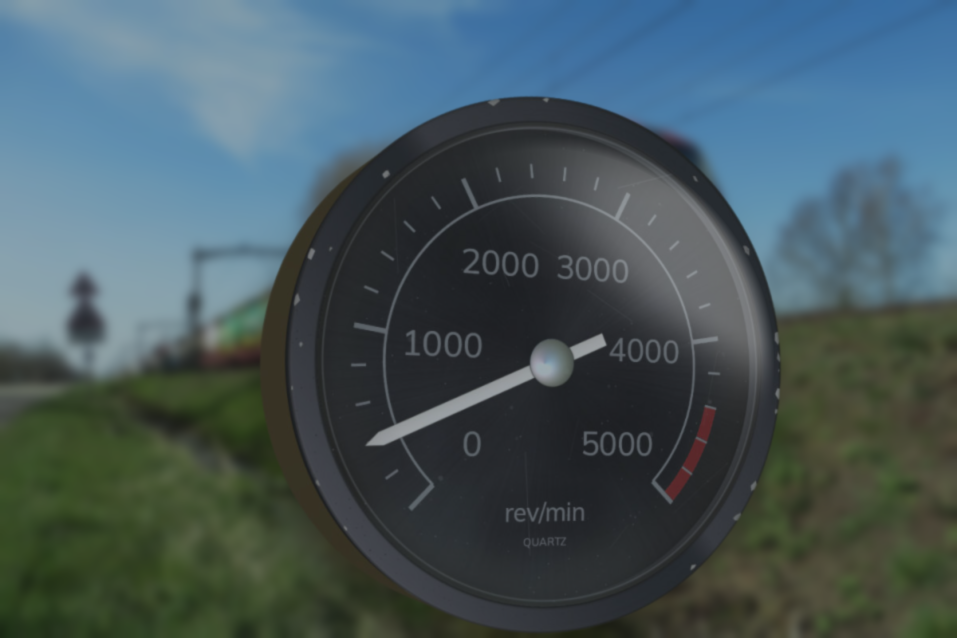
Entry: 400rpm
